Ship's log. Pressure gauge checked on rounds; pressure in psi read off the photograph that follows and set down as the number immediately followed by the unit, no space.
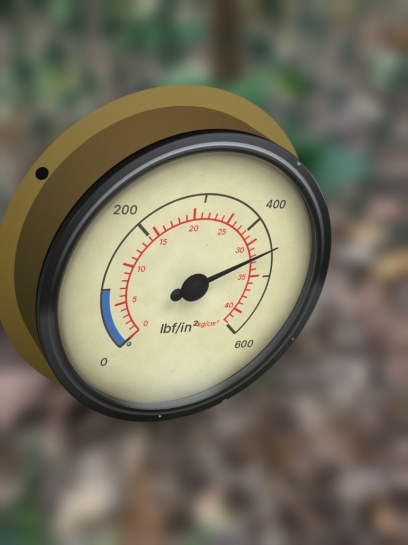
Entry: 450psi
